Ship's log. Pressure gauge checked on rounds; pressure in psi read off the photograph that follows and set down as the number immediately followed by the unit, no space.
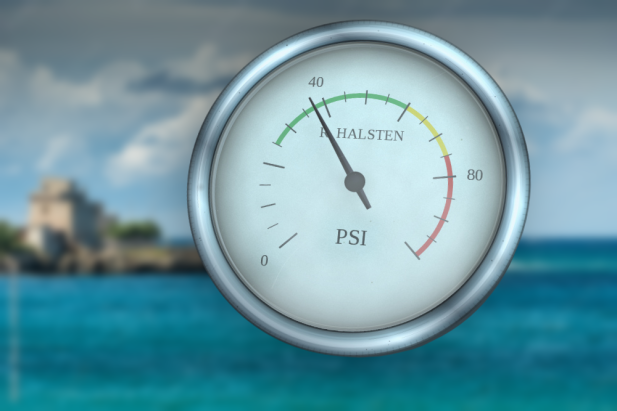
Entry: 37.5psi
